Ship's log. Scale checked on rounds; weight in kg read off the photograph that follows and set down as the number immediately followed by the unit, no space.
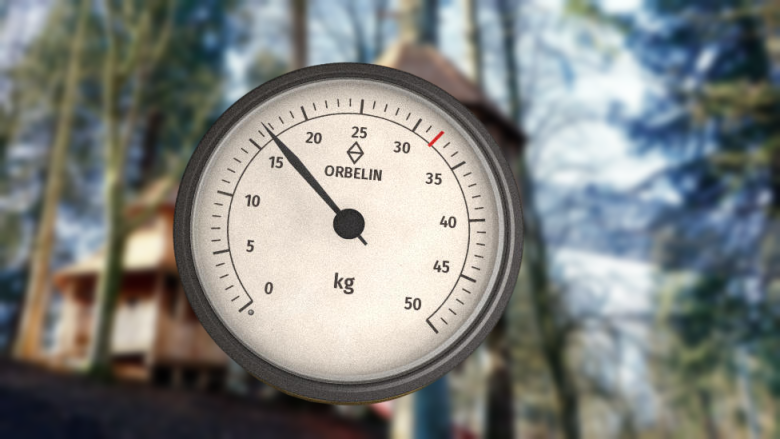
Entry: 16.5kg
